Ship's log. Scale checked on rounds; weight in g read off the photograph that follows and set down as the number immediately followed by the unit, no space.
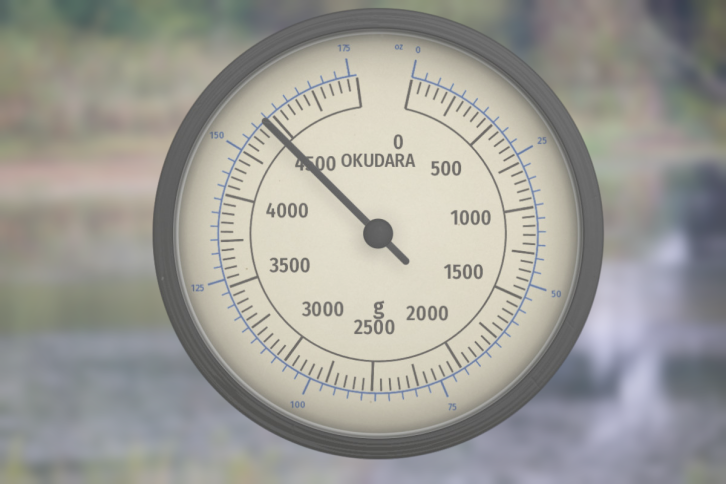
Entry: 4450g
